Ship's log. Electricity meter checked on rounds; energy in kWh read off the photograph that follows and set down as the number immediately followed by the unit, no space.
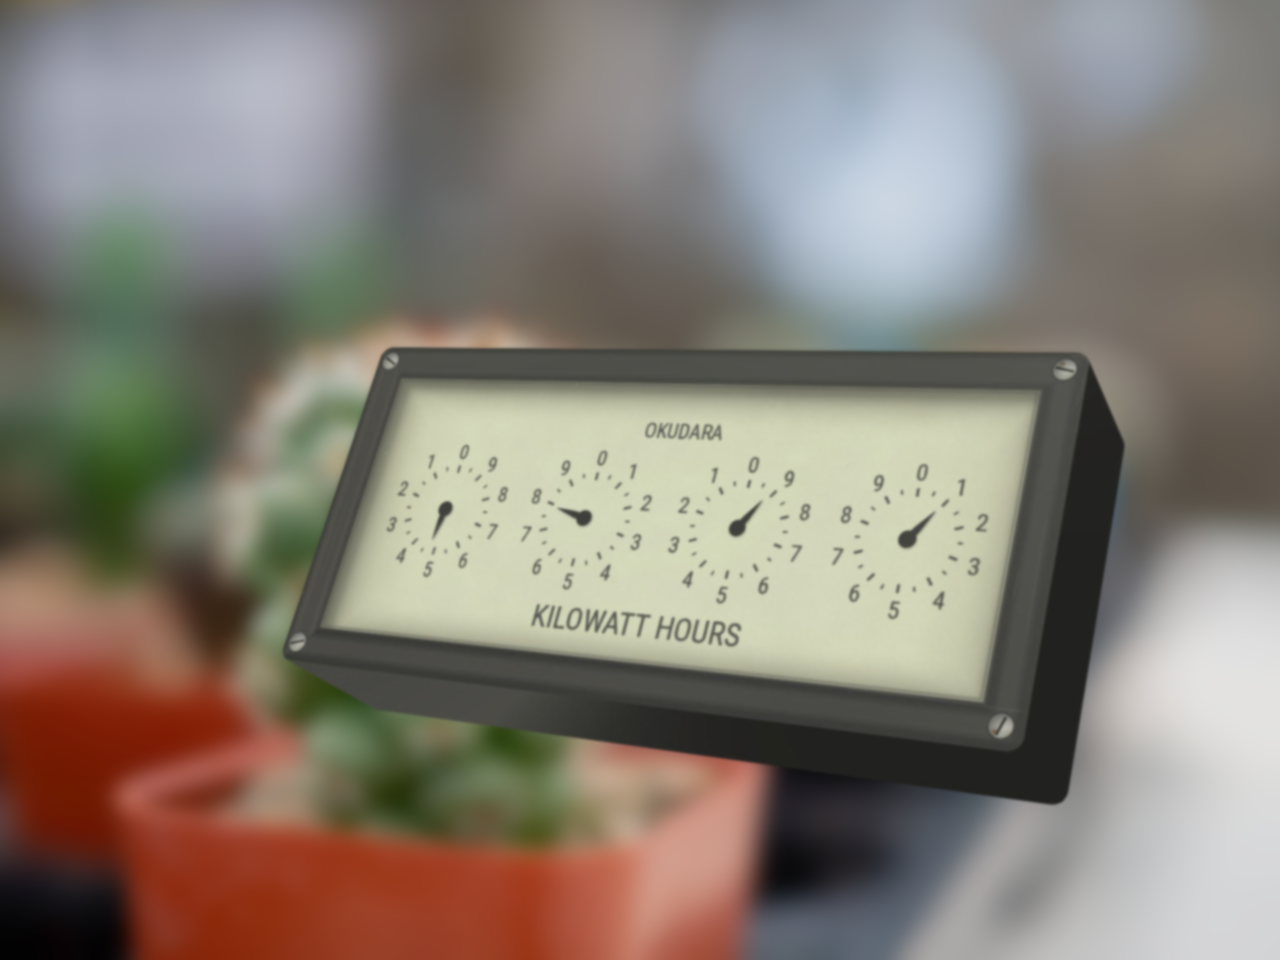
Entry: 4791kWh
